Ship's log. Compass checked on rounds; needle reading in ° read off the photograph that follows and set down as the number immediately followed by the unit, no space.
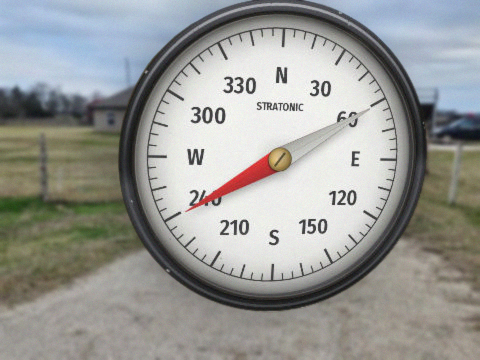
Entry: 240°
